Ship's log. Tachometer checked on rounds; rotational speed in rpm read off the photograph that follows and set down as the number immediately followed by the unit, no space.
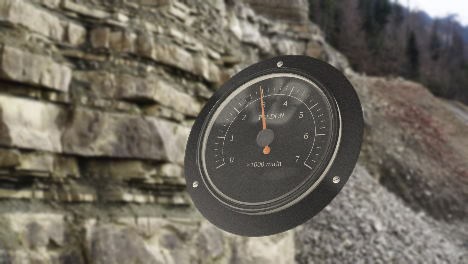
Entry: 3000rpm
